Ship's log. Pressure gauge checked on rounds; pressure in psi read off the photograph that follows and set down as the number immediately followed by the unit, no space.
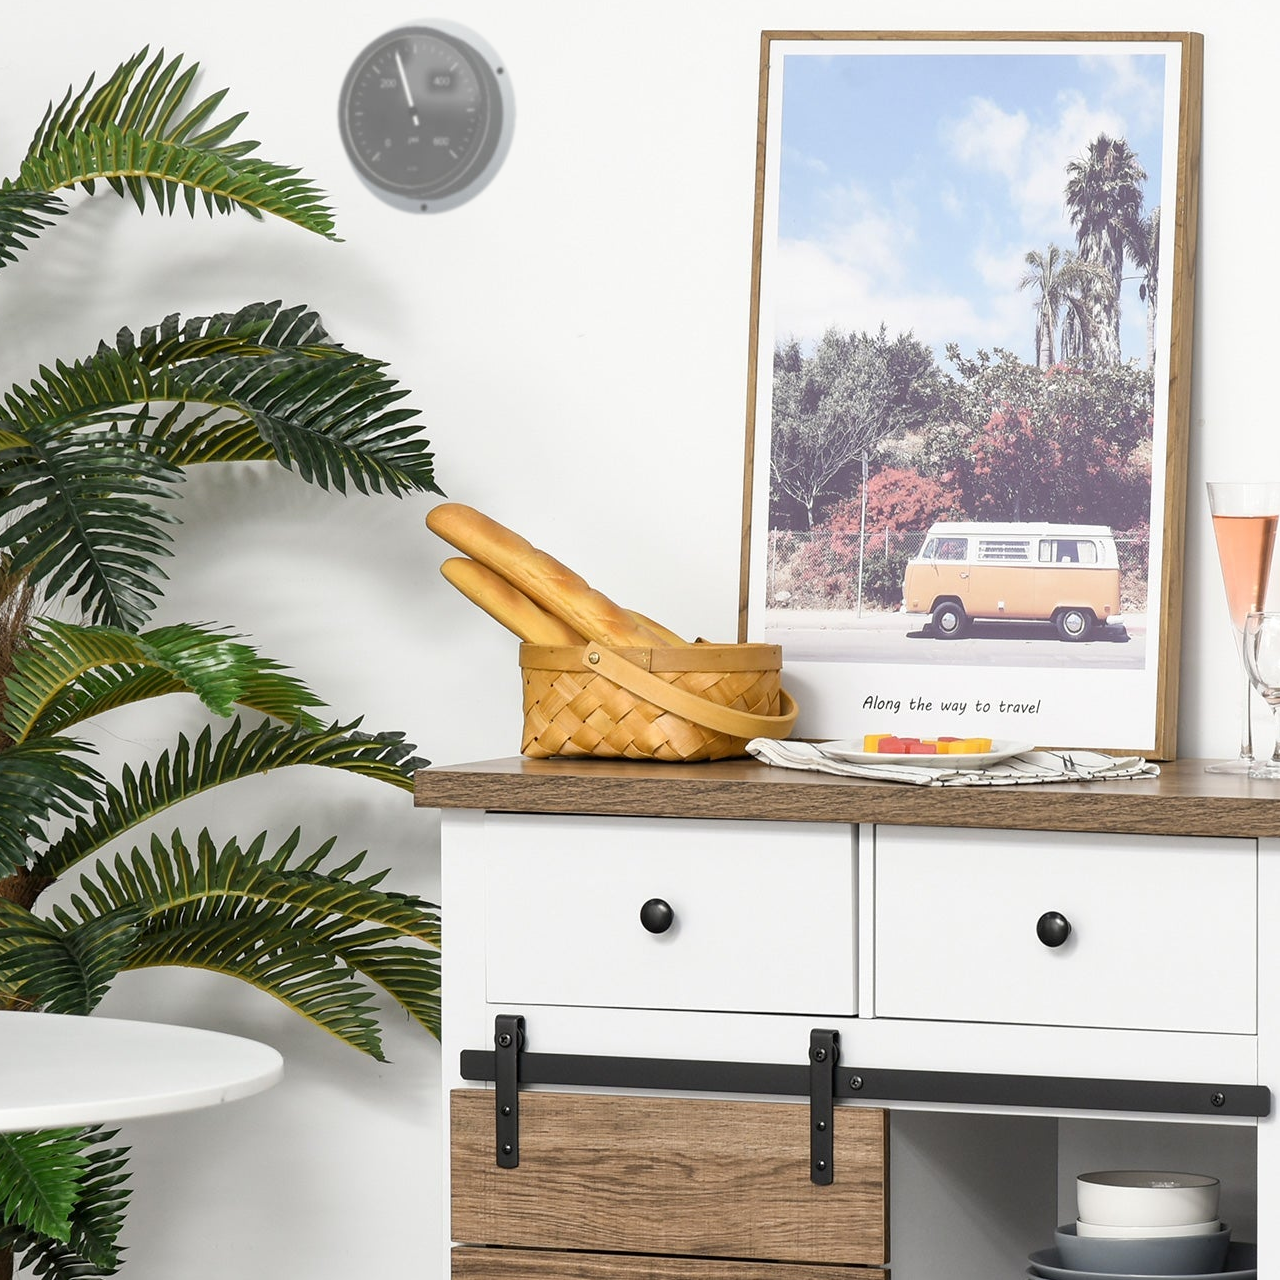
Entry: 260psi
